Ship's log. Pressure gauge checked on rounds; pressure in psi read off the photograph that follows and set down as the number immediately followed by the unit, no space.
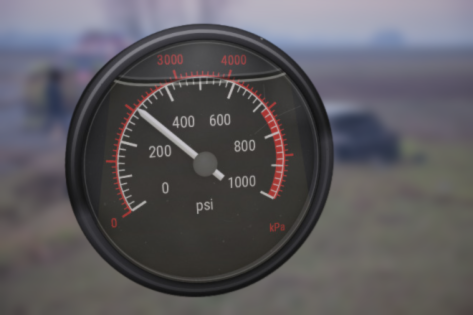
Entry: 300psi
